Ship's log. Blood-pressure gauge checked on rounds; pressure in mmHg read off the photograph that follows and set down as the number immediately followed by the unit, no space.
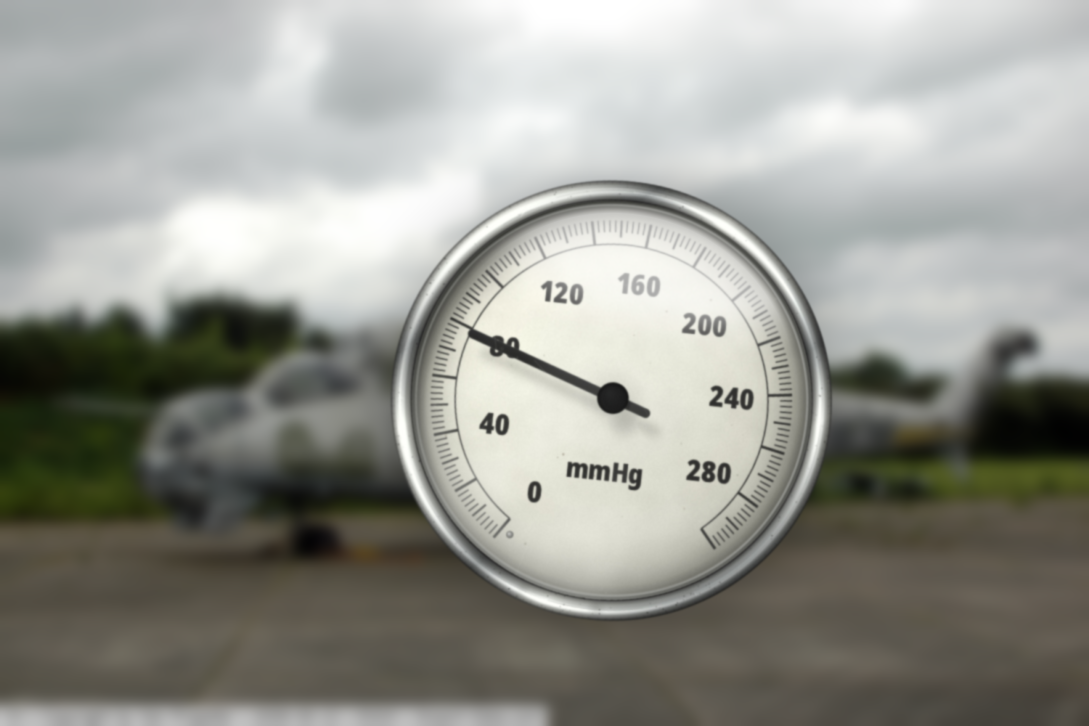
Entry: 78mmHg
